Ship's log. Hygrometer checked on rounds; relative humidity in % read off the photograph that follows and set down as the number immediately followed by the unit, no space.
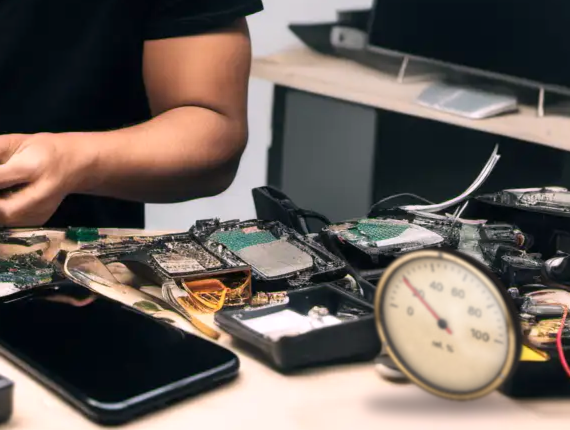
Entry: 20%
